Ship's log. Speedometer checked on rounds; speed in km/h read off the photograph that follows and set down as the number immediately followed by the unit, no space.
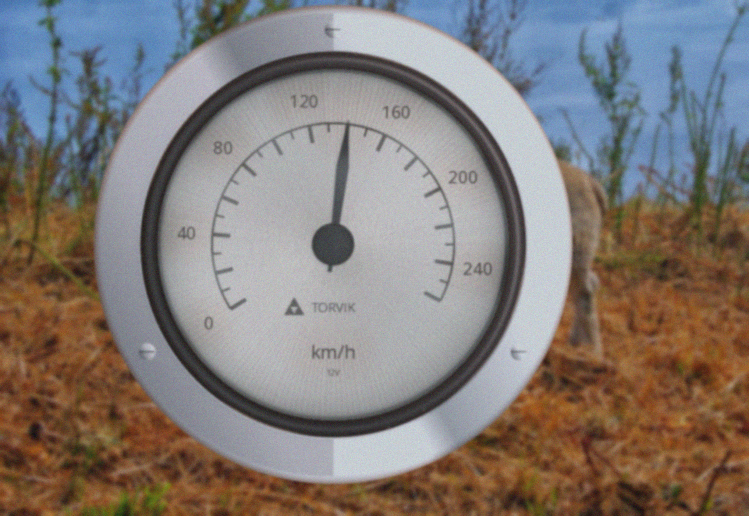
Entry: 140km/h
